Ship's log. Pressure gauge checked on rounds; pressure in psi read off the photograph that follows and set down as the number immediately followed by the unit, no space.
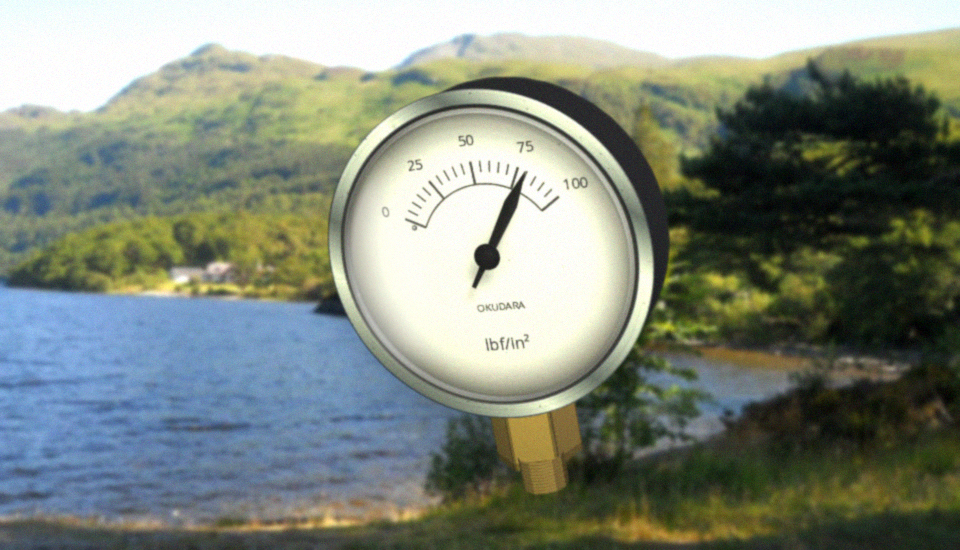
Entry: 80psi
